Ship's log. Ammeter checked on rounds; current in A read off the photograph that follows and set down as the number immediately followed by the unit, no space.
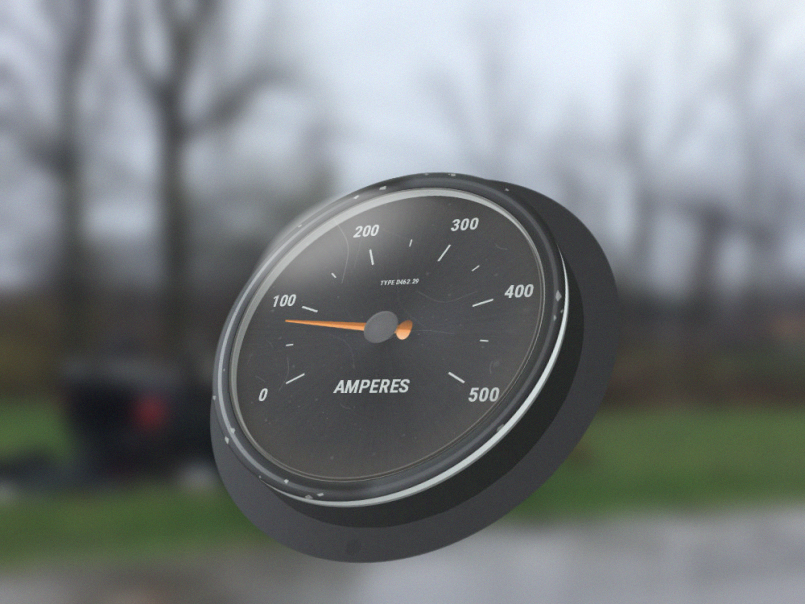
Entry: 75A
